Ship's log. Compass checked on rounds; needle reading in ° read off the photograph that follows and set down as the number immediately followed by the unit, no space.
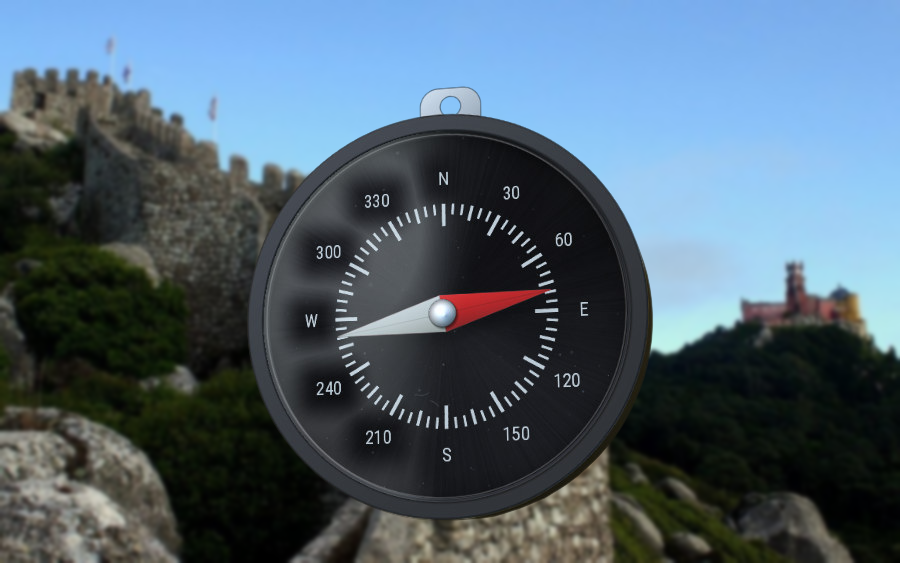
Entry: 80°
